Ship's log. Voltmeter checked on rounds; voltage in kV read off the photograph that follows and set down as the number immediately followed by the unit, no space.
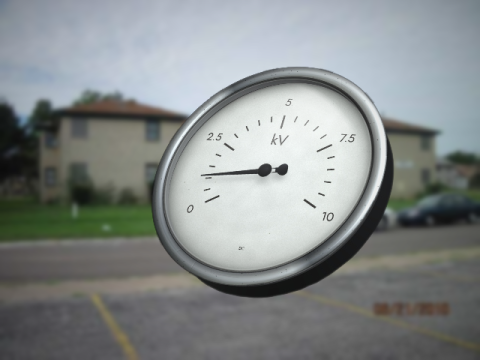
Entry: 1kV
